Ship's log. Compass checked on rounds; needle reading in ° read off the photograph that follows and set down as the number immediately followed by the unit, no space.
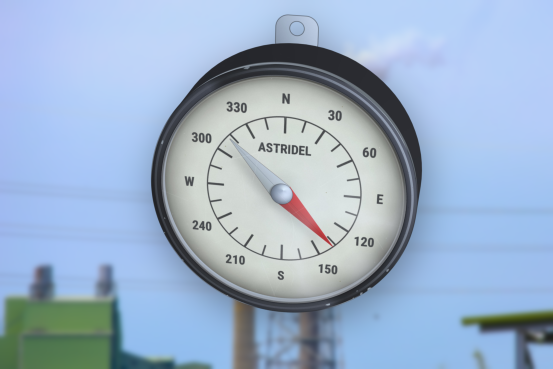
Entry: 135°
